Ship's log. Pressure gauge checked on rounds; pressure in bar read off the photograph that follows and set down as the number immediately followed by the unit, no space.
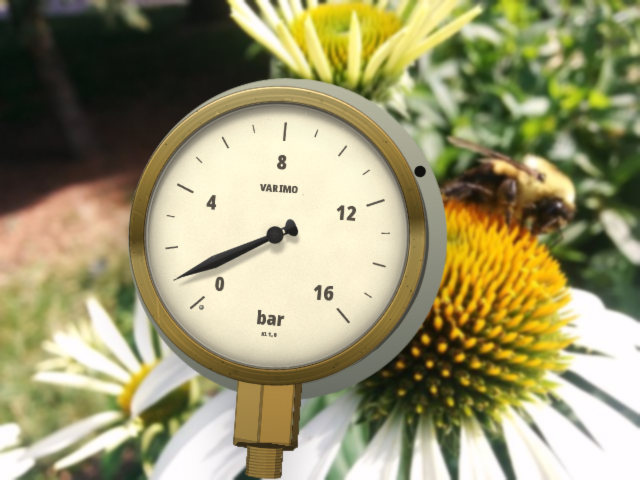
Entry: 1bar
